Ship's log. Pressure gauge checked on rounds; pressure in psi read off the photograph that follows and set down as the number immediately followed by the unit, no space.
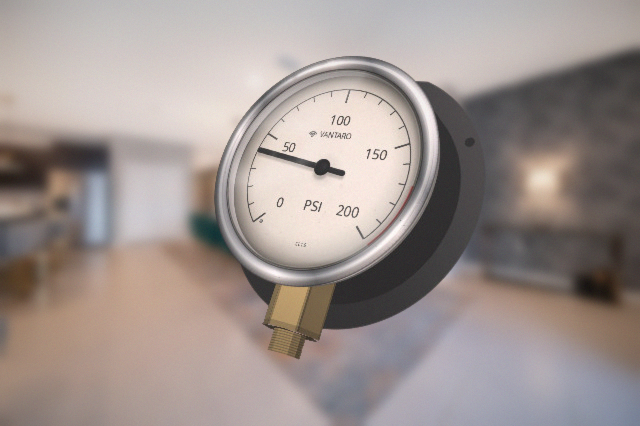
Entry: 40psi
